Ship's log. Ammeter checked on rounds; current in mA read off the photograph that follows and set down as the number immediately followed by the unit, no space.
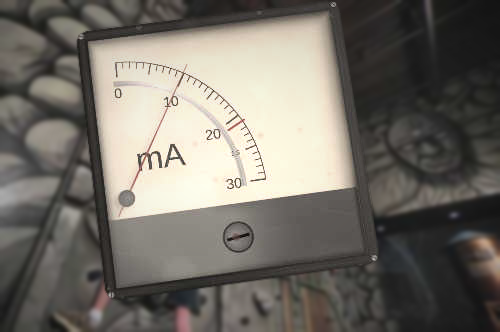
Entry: 10mA
